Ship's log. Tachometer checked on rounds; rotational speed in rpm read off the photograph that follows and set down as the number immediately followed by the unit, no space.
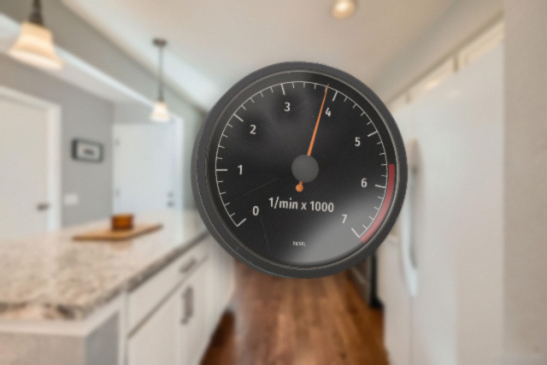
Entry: 3800rpm
